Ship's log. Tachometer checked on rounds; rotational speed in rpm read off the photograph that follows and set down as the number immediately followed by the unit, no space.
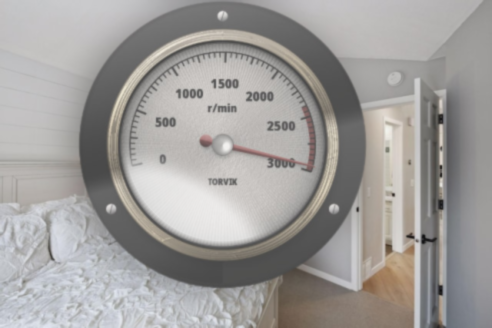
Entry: 2950rpm
